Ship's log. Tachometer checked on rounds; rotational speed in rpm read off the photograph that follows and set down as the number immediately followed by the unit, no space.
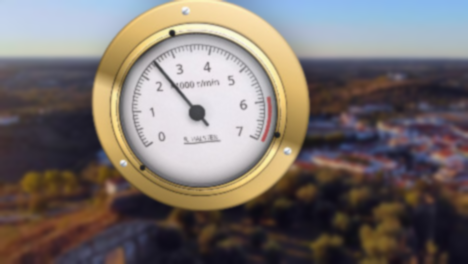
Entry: 2500rpm
